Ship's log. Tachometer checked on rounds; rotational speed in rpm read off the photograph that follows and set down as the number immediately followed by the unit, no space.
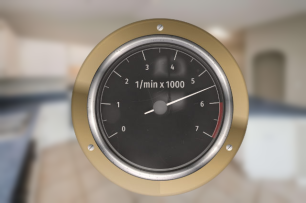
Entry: 5500rpm
